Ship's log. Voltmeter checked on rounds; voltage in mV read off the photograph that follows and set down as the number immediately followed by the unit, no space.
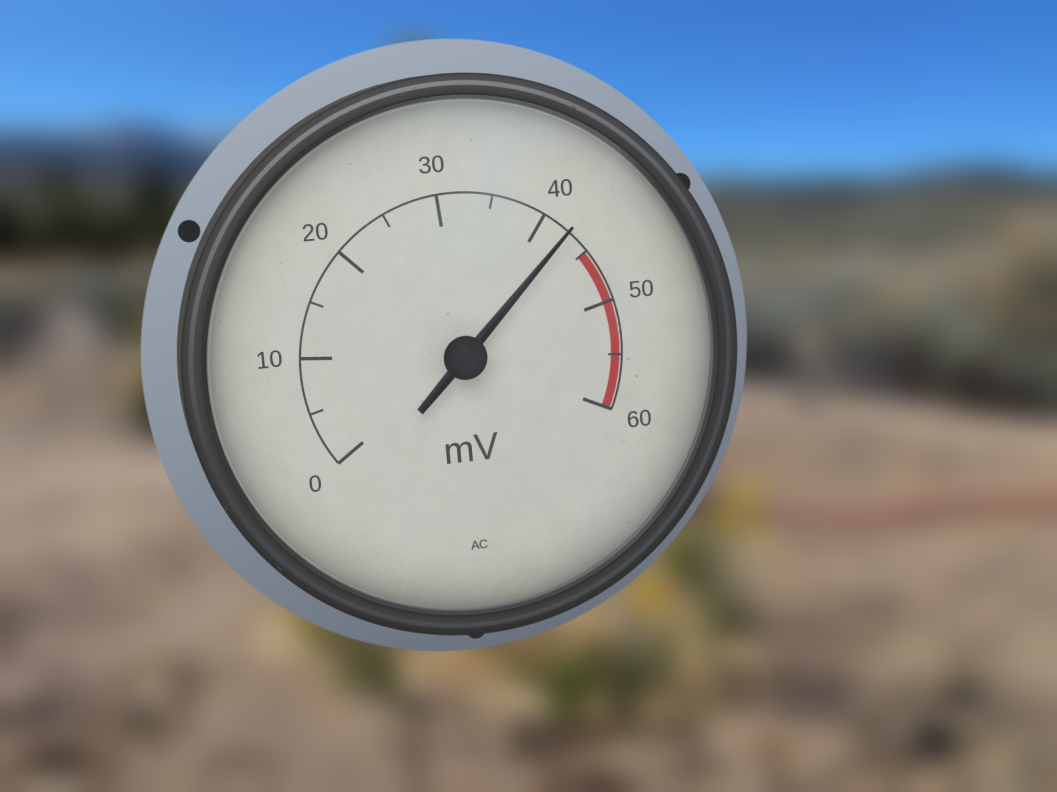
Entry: 42.5mV
